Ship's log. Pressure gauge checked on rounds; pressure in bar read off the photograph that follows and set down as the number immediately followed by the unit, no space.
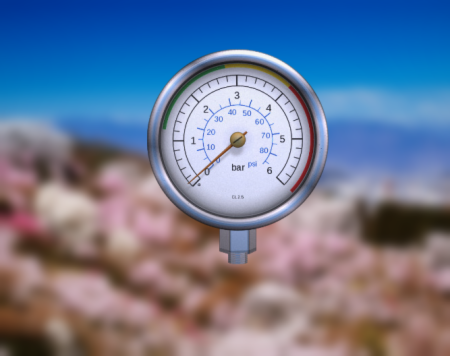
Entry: 0.1bar
